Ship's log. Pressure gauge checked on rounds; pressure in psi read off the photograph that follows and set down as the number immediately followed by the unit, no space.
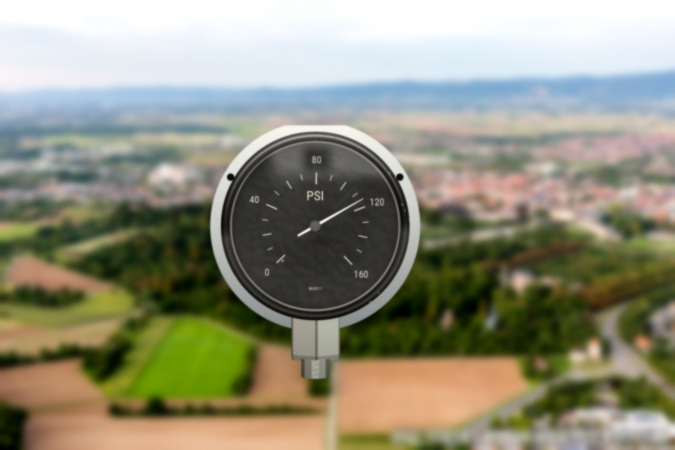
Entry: 115psi
